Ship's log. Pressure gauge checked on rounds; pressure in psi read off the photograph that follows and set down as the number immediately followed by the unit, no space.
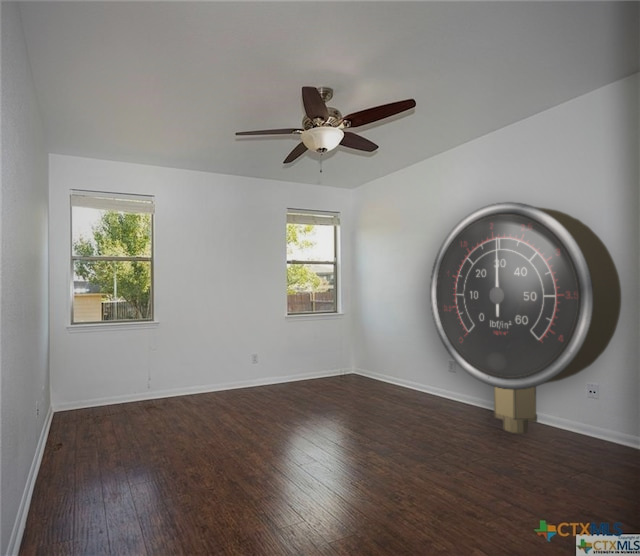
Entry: 30psi
